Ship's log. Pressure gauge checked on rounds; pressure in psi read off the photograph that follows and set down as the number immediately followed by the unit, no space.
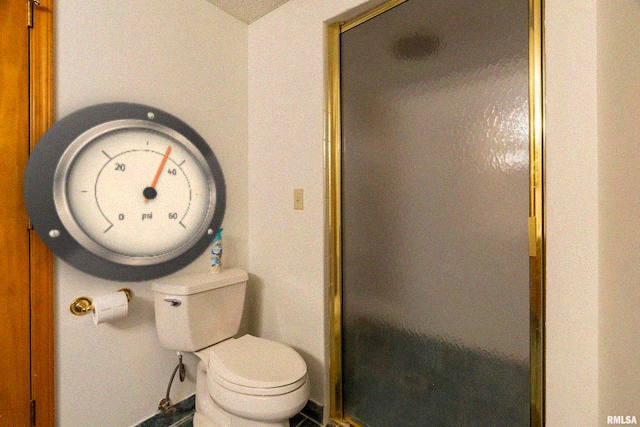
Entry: 35psi
